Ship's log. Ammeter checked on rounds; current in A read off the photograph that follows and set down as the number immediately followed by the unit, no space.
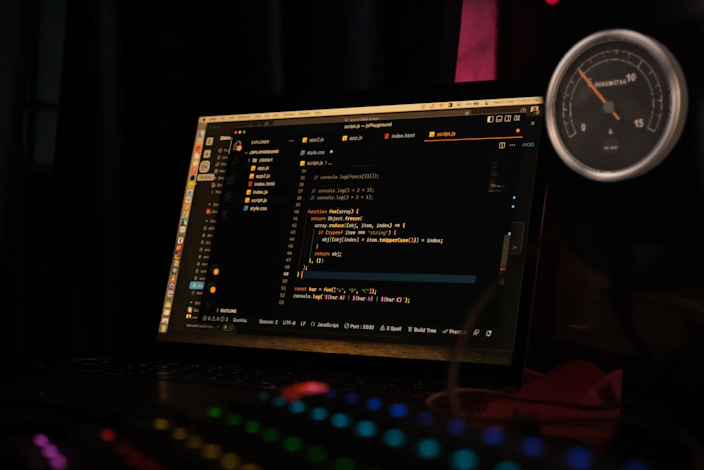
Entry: 5A
